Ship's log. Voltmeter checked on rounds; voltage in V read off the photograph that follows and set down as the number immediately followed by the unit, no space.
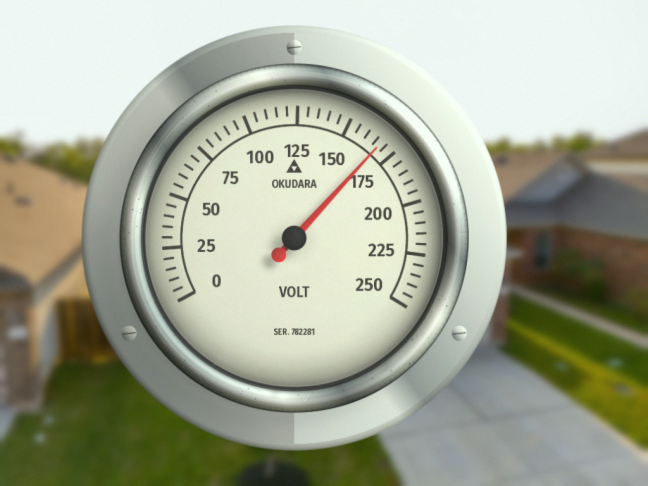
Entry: 167.5V
